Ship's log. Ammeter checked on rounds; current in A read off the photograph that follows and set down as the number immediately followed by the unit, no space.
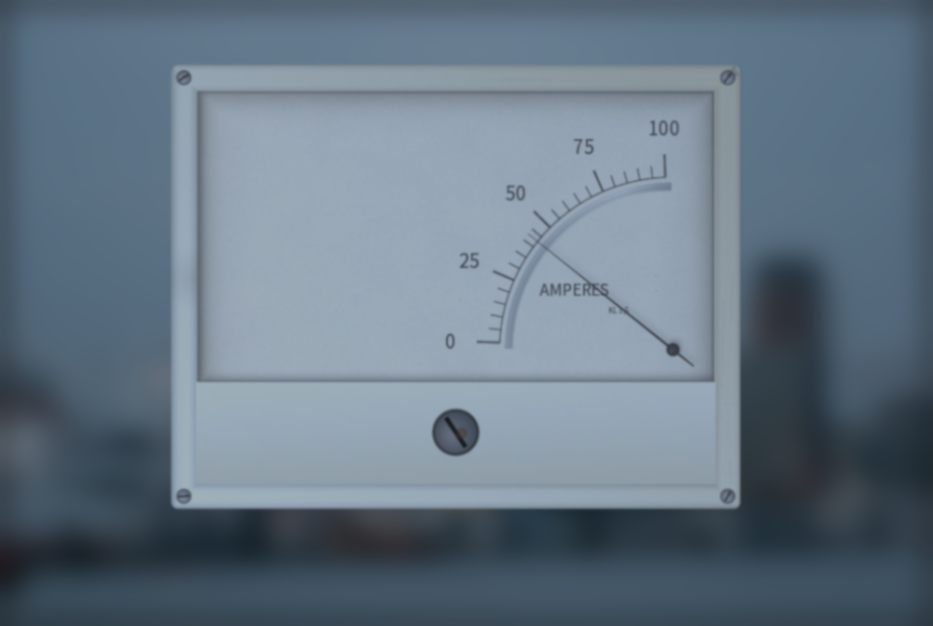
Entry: 42.5A
